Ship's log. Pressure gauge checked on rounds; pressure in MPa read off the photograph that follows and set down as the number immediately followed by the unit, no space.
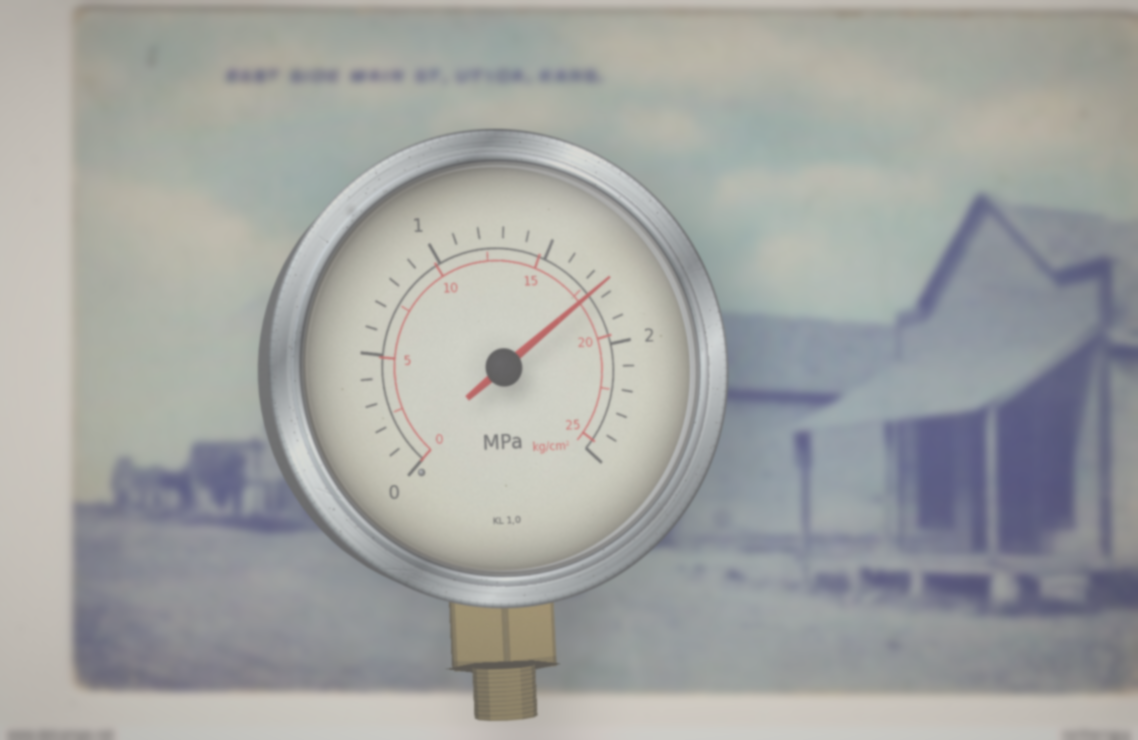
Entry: 1.75MPa
